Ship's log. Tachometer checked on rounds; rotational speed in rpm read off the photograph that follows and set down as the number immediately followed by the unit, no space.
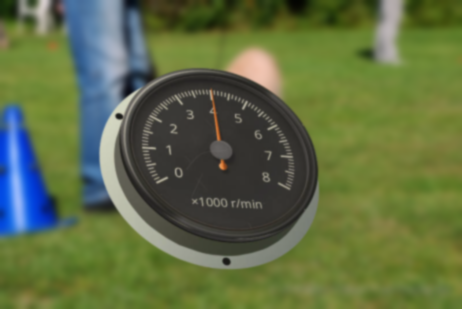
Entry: 4000rpm
